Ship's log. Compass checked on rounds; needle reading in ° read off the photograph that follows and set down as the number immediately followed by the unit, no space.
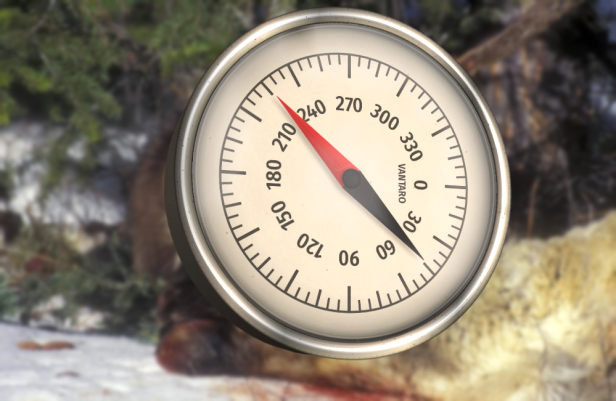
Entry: 225°
